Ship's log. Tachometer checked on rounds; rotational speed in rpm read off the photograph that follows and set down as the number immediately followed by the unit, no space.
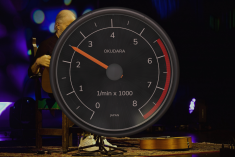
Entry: 2500rpm
